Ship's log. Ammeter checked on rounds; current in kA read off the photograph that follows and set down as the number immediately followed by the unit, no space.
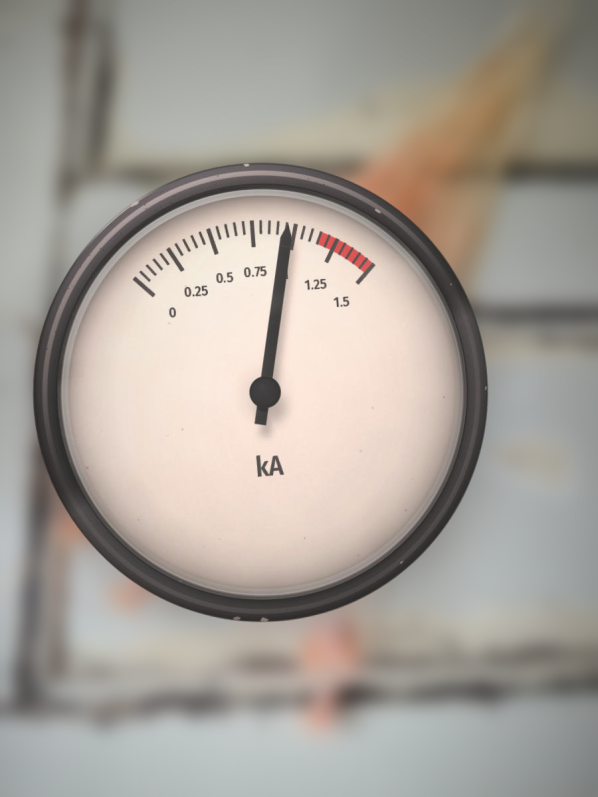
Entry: 0.95kA
